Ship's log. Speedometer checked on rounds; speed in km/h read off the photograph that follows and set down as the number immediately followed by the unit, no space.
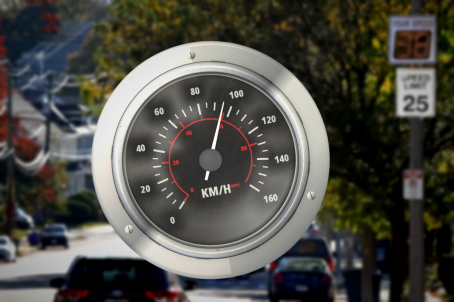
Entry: 95km/h
